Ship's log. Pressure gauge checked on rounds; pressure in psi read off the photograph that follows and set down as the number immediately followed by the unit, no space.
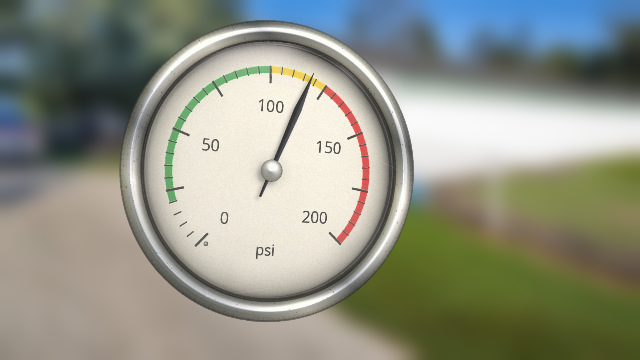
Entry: 117.5psi
